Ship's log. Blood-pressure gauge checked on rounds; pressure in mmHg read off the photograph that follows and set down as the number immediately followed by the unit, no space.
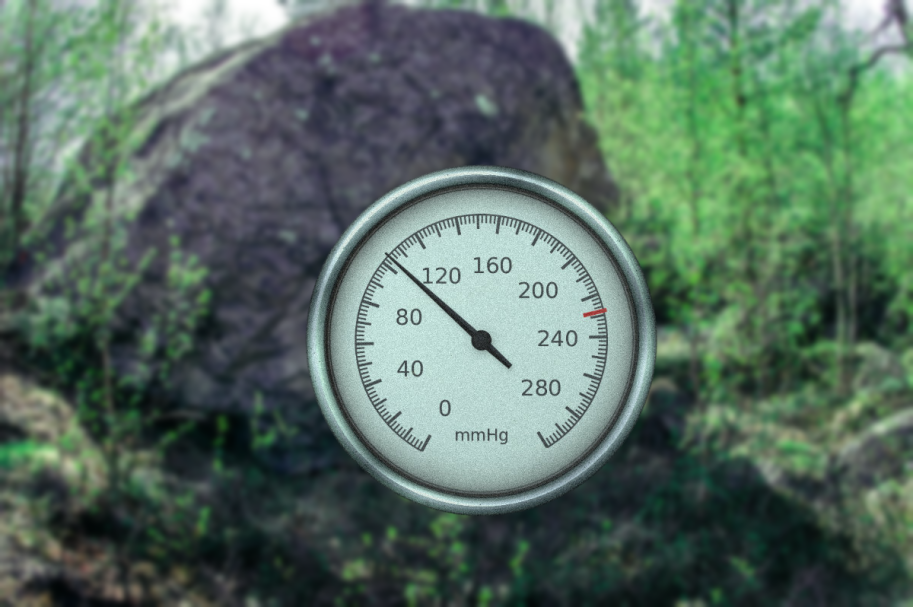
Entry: 104mmHg
